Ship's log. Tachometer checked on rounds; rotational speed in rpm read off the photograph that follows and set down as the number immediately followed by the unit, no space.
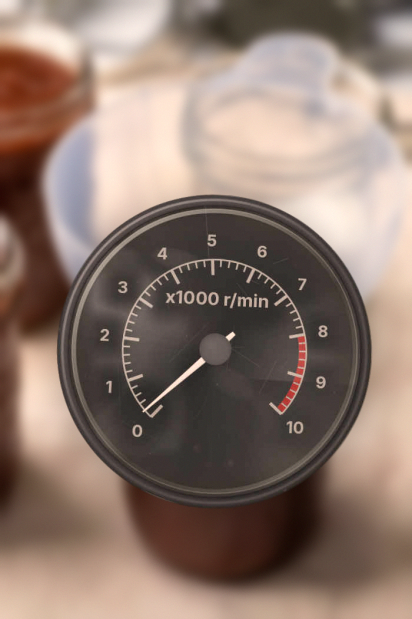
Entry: 200rpm
